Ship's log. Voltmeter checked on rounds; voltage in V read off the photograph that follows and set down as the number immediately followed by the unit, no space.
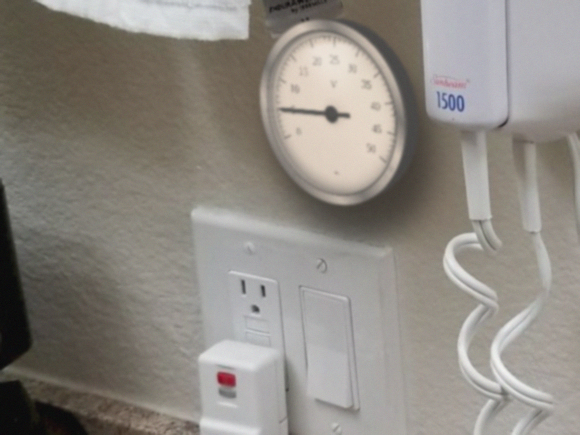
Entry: 5V
